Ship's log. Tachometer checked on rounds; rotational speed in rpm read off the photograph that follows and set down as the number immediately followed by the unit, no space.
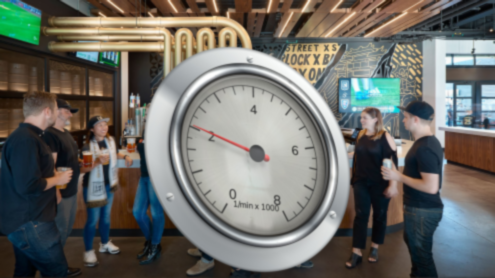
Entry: 2000rpm
